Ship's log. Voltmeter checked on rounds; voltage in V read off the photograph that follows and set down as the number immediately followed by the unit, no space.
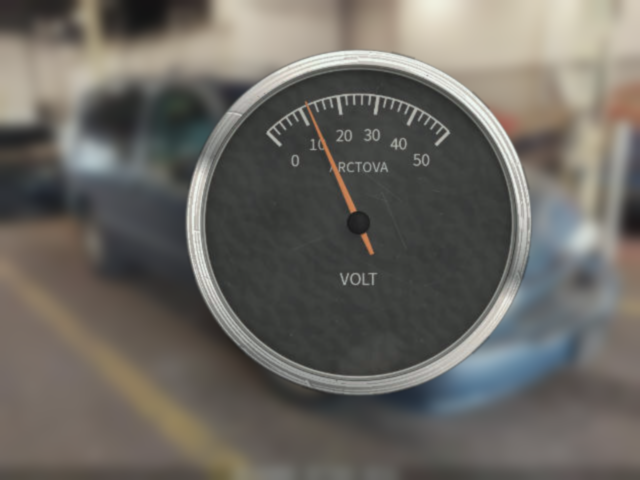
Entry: 12V
